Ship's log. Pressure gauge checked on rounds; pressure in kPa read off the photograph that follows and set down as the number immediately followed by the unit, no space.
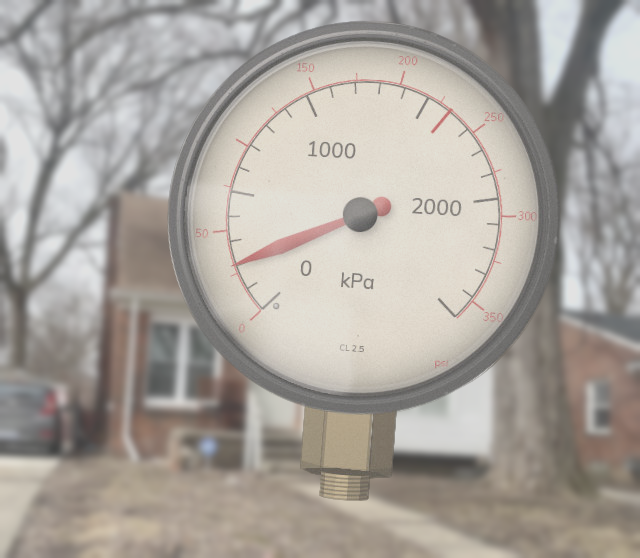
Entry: 200kPa
